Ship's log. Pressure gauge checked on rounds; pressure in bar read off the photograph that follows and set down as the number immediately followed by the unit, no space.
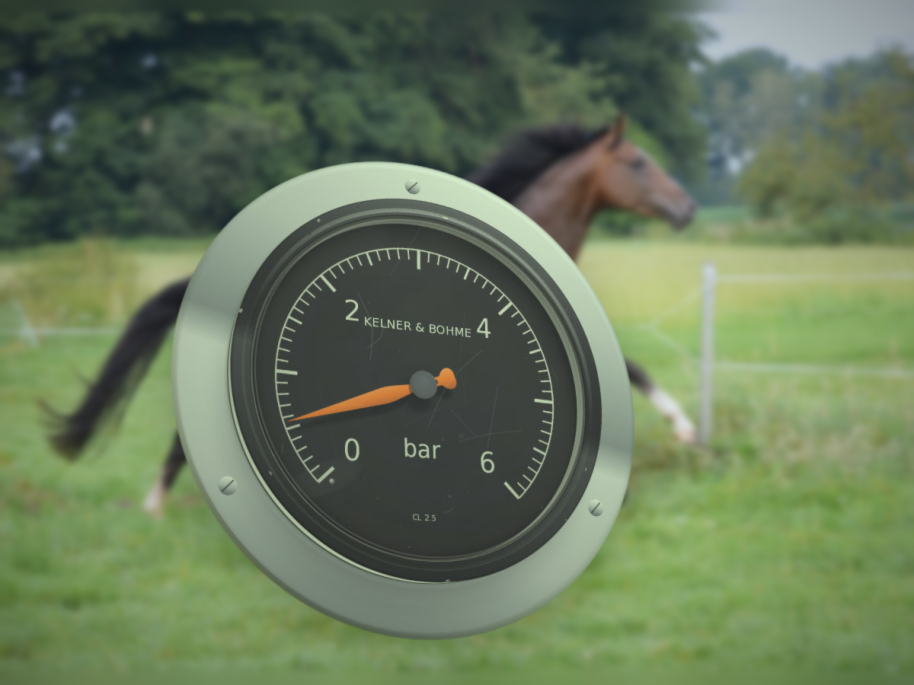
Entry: 0.55bar
